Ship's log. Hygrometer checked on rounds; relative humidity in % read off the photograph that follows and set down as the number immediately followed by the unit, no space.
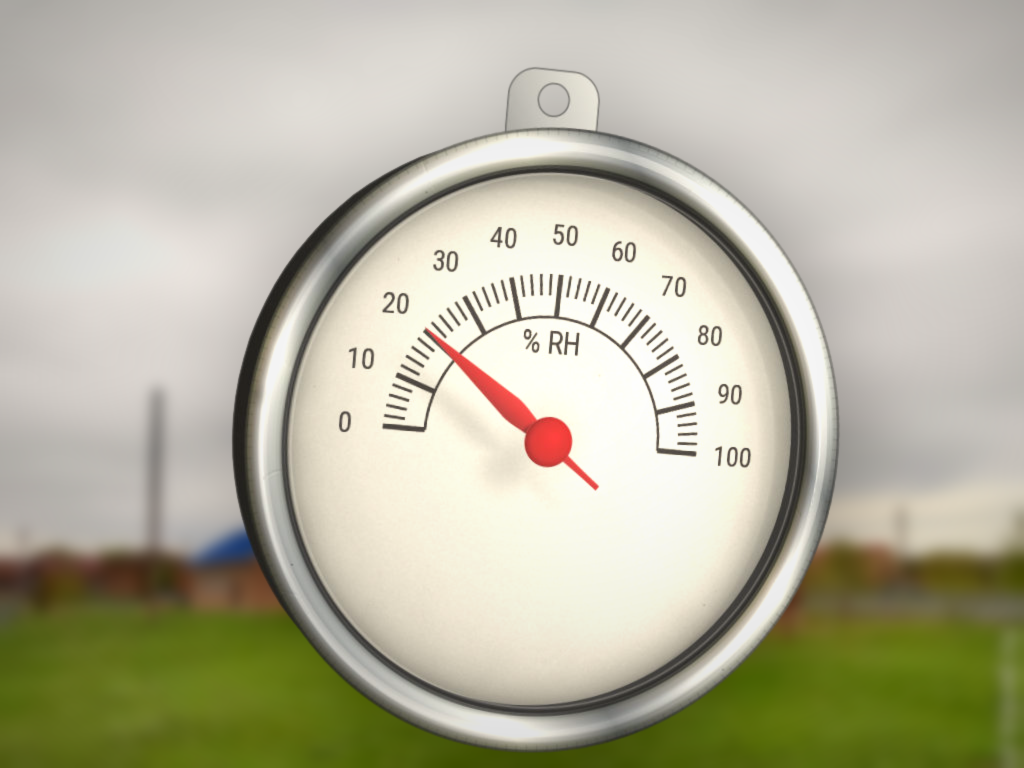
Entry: 20%
